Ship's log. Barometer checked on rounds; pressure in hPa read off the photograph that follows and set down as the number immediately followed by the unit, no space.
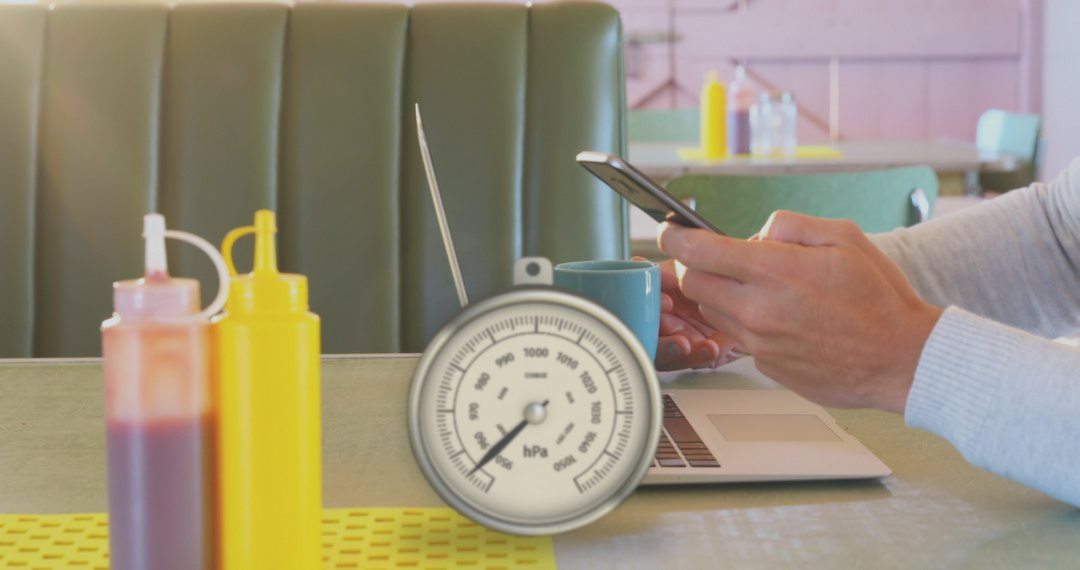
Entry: 955hPa
